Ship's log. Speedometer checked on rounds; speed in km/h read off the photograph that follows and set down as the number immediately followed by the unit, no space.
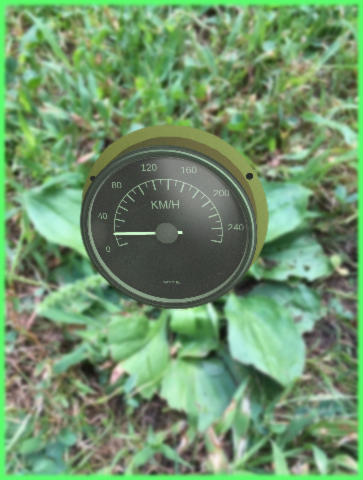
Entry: 20km/h
